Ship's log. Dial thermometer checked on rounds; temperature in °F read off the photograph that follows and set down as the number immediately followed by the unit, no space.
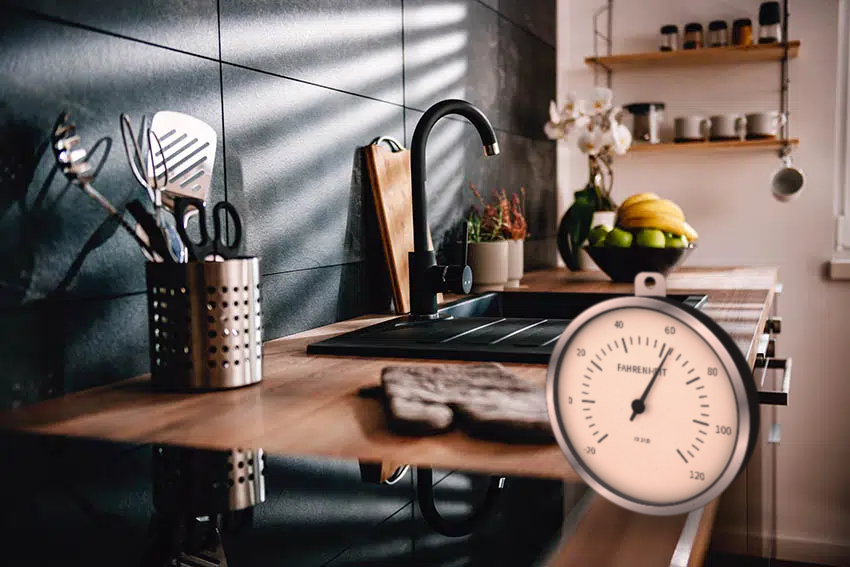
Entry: 64°F
